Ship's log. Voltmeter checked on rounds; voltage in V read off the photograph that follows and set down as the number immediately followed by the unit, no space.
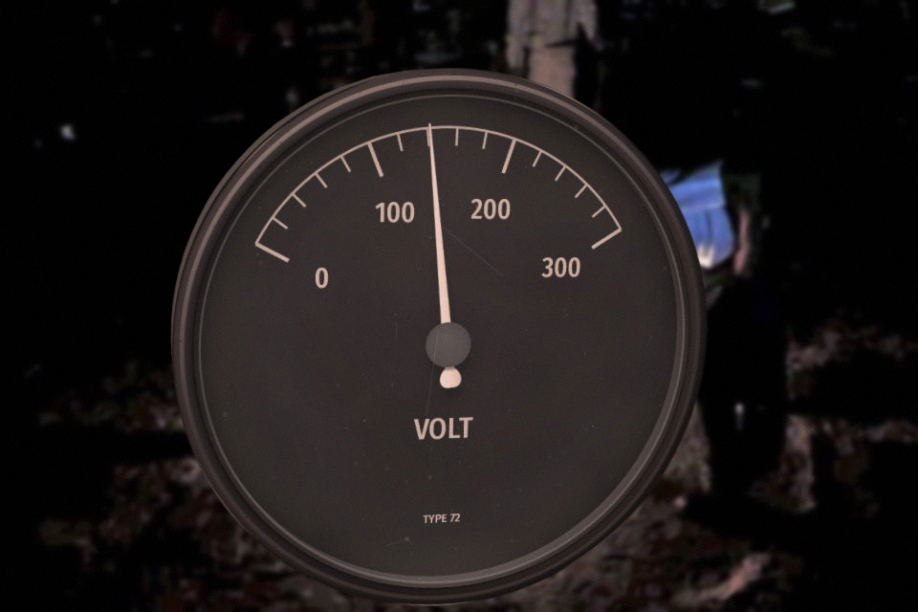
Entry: 140V
